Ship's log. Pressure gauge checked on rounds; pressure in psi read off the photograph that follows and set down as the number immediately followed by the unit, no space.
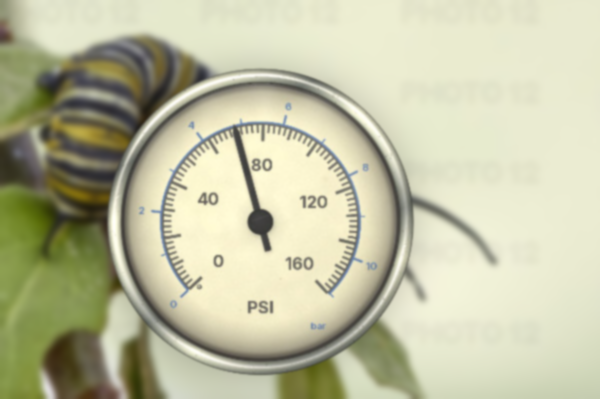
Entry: 70psi
